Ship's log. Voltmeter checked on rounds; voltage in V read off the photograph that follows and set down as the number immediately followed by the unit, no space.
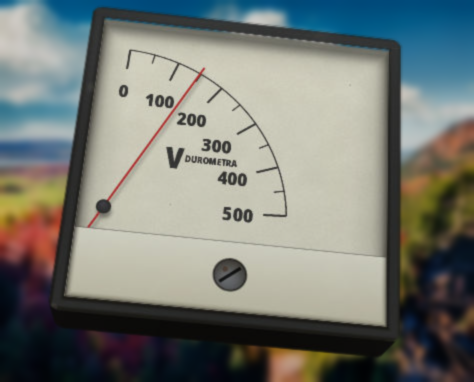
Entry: 150V
